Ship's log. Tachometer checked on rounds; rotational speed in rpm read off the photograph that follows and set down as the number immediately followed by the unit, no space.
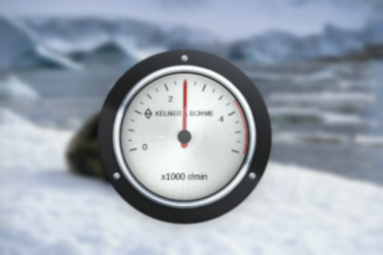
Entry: 2500rpm
